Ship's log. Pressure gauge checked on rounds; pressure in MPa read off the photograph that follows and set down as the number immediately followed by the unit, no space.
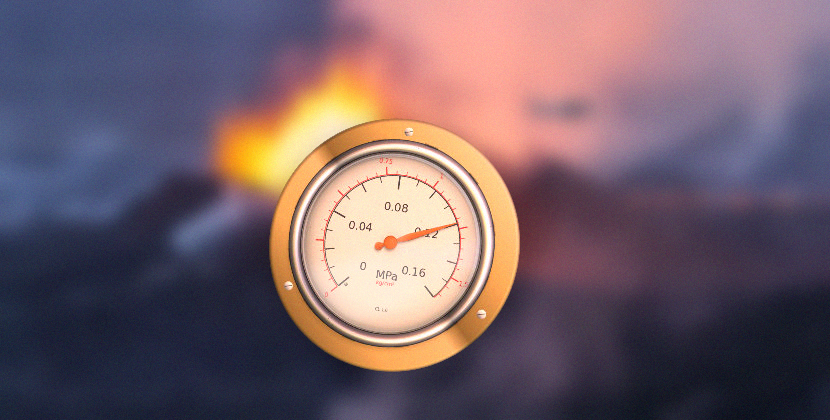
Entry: 0.12MPa
